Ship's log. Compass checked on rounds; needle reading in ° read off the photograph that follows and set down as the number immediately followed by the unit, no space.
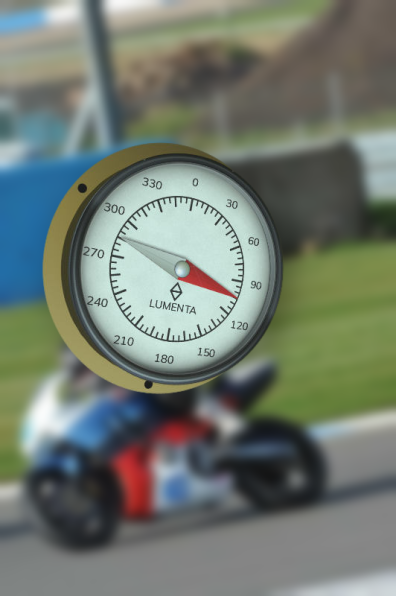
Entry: 105°
